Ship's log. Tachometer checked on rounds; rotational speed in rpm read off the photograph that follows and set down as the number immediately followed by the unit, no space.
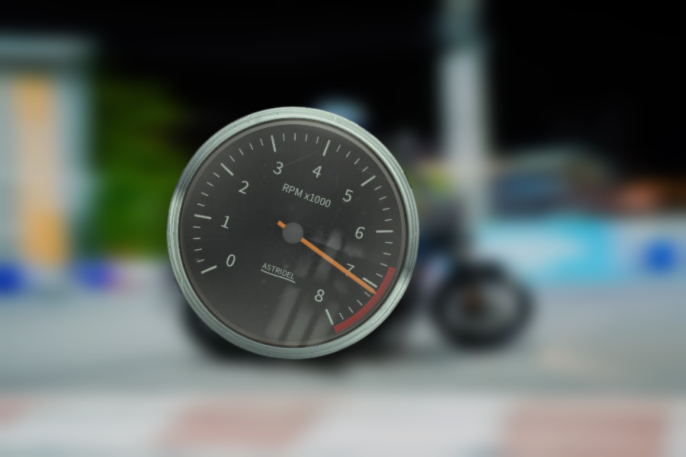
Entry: 7100rpm
